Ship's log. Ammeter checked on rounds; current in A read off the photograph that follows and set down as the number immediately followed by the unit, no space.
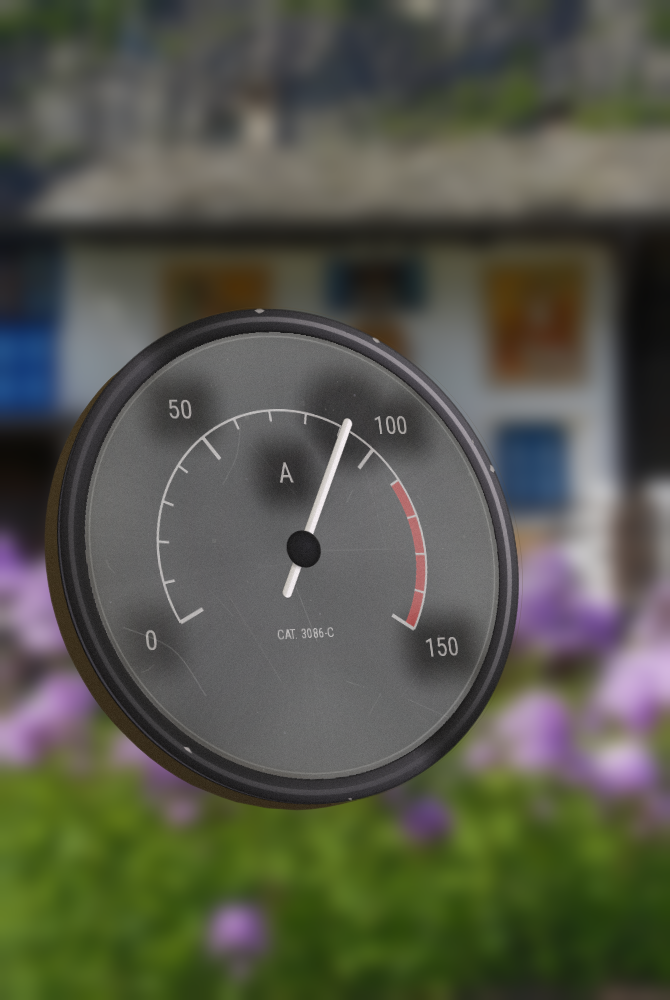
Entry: 90A
